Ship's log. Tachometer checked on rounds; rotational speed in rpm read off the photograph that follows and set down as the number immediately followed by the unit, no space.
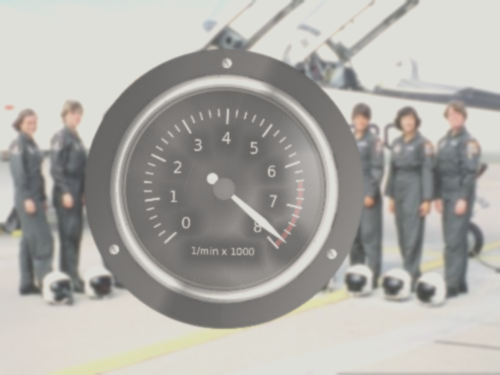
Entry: 7800rpm
